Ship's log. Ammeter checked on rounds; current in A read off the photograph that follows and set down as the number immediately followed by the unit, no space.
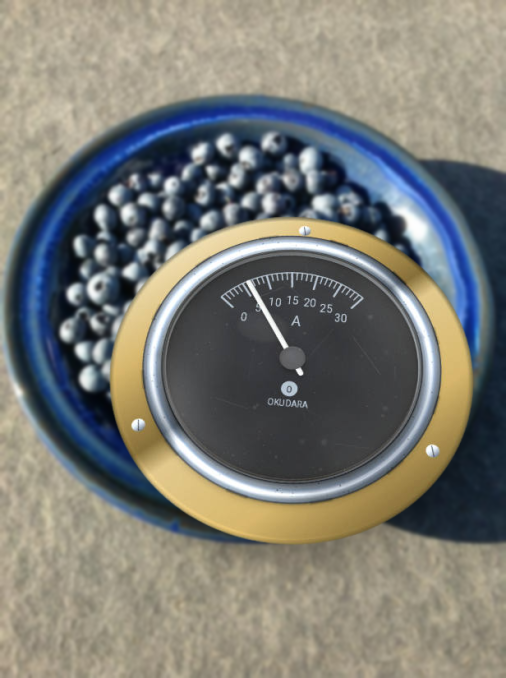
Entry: 6A
